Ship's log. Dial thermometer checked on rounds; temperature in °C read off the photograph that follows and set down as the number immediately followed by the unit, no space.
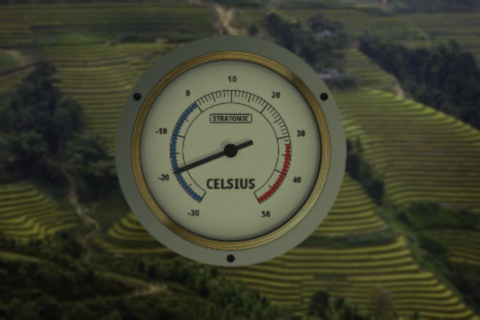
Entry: -20°C
